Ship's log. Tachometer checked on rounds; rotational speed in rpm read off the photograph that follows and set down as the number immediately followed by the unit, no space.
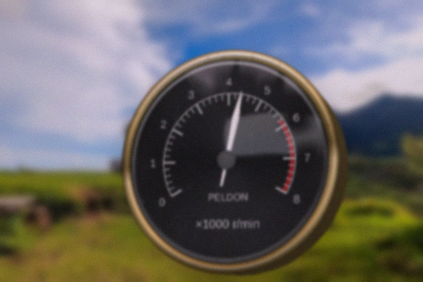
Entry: 4400rpm
